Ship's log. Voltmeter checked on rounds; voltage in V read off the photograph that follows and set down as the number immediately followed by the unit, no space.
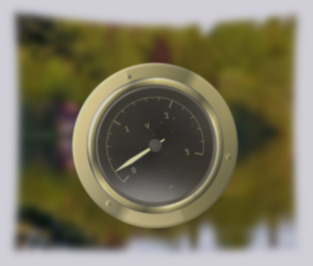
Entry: 0.2V
